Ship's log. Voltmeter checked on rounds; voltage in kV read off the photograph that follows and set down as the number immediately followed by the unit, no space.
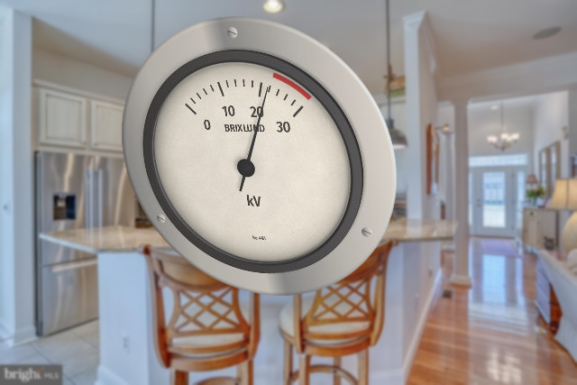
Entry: 22kV
